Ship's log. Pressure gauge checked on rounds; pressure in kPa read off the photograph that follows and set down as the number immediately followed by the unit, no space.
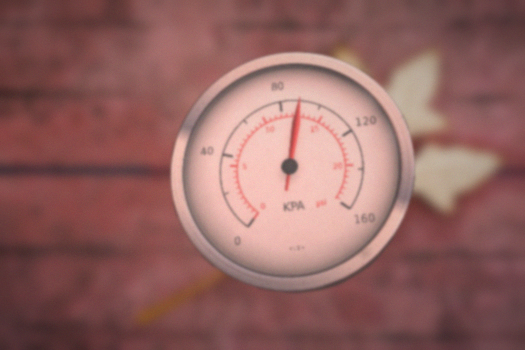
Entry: 90kPa
